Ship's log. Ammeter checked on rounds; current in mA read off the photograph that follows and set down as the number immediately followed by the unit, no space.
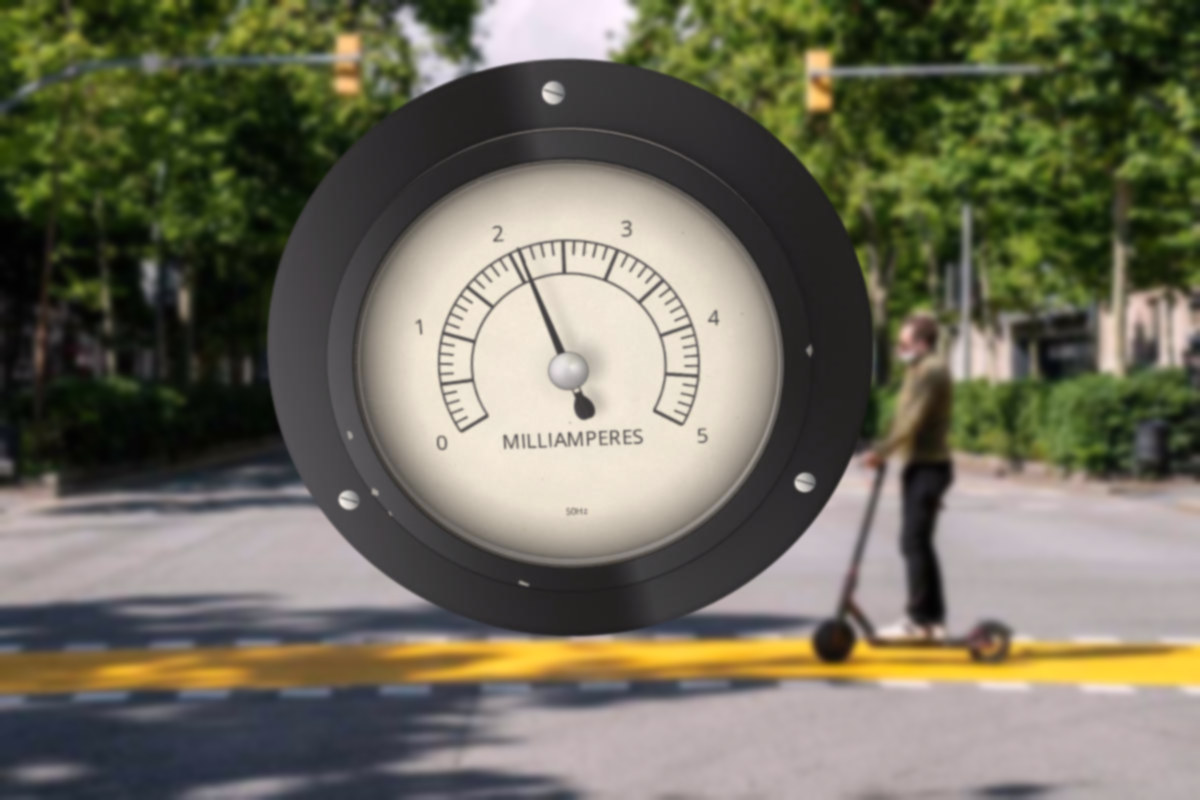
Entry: 2.1mA
